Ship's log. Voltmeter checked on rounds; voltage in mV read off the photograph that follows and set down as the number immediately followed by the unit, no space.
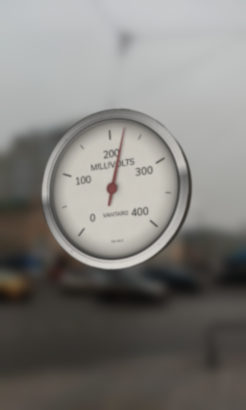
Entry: 225mV
